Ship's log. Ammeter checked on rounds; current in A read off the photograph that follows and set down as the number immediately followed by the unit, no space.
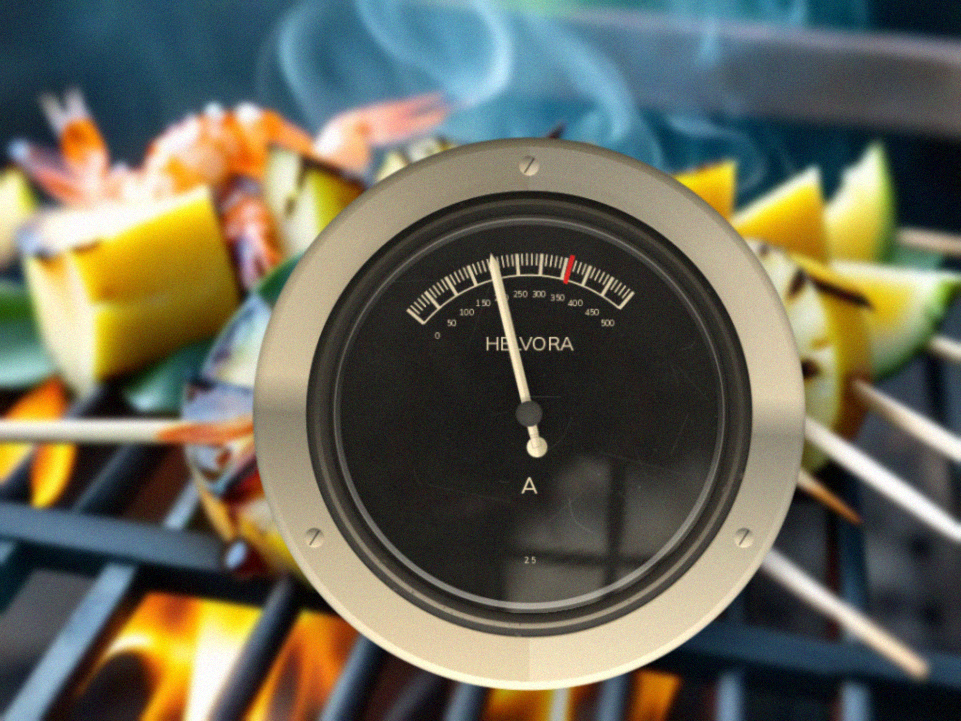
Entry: 200A
